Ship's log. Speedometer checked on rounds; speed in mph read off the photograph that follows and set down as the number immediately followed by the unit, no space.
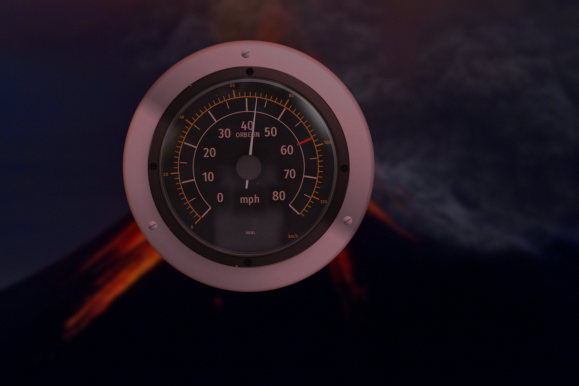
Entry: 42.5mph
